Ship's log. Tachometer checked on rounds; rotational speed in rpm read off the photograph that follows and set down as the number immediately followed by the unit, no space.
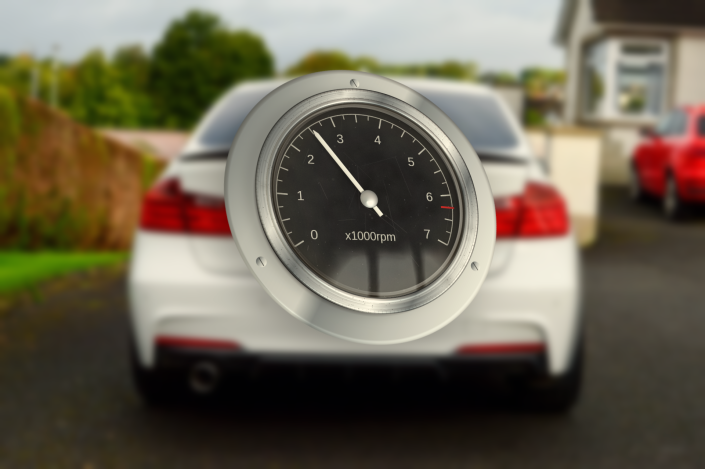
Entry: 2500rpm
